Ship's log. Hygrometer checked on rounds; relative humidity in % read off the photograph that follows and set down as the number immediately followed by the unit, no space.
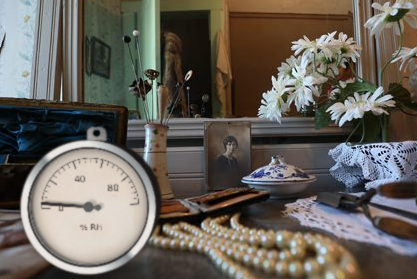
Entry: 4%
